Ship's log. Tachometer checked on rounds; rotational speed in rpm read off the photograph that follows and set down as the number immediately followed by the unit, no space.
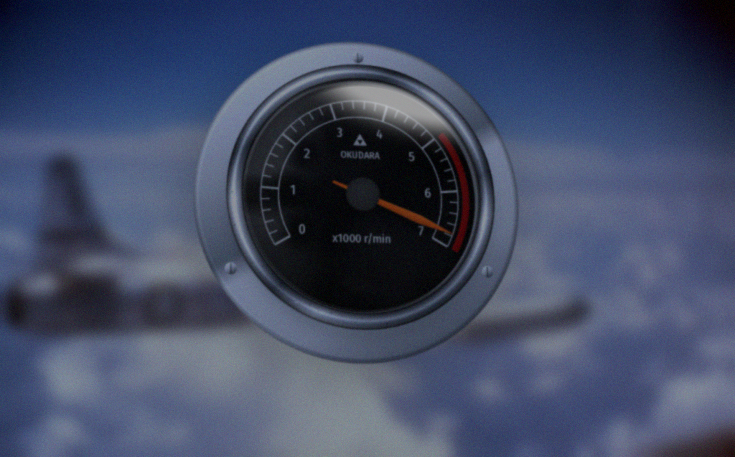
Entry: 6800rpm
